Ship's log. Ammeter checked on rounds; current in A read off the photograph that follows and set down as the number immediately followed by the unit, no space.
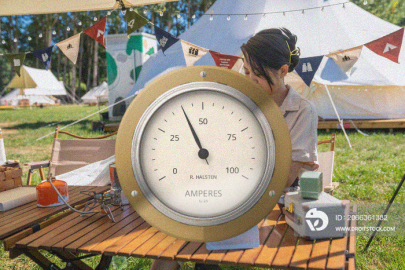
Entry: 40A
